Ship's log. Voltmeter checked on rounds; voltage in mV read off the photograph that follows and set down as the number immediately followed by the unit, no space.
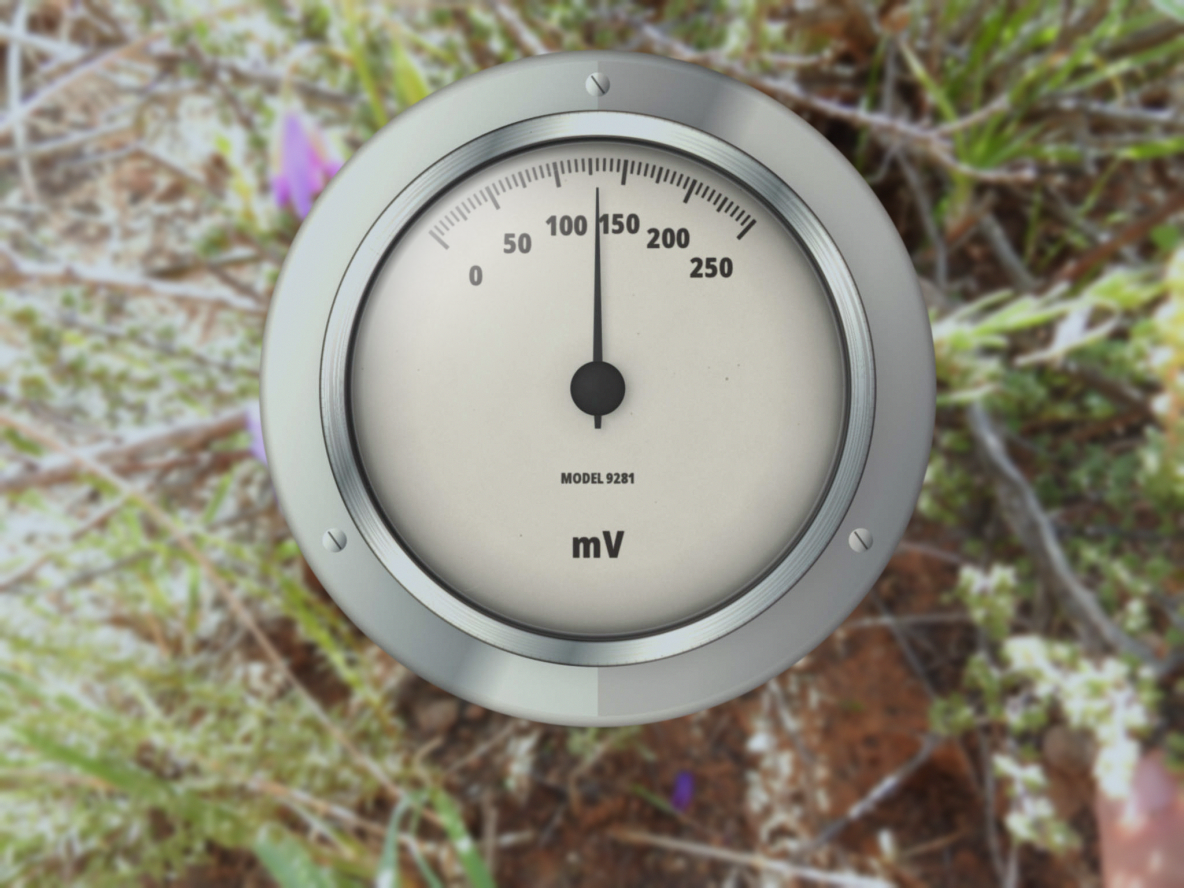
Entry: 130mV
